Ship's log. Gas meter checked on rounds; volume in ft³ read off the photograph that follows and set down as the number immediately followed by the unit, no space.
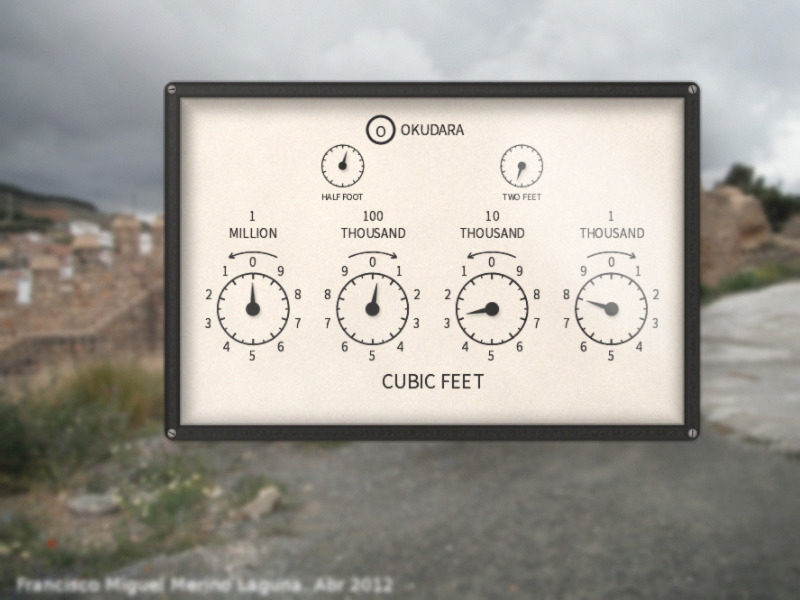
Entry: 2800ft³
